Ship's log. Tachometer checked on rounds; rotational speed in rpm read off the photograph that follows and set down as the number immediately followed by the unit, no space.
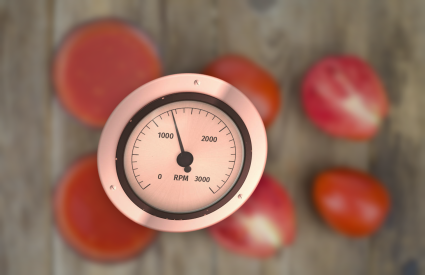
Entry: 1250rpm
